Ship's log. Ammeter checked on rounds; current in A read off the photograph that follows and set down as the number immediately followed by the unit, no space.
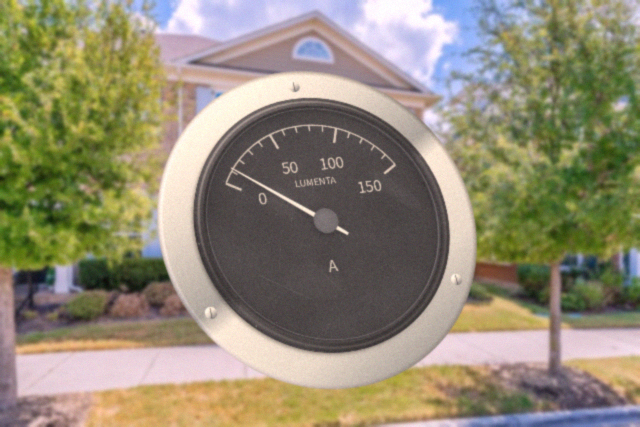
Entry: 10A
